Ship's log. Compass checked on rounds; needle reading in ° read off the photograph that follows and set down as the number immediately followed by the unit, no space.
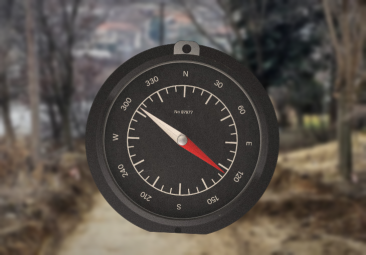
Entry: 125°
